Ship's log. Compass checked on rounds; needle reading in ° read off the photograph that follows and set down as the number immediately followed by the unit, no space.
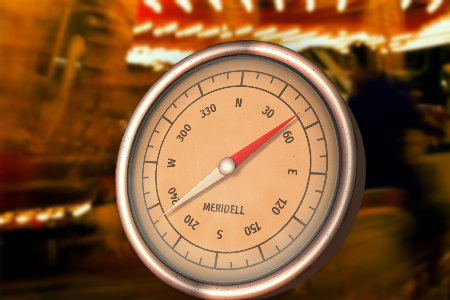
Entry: 50°
